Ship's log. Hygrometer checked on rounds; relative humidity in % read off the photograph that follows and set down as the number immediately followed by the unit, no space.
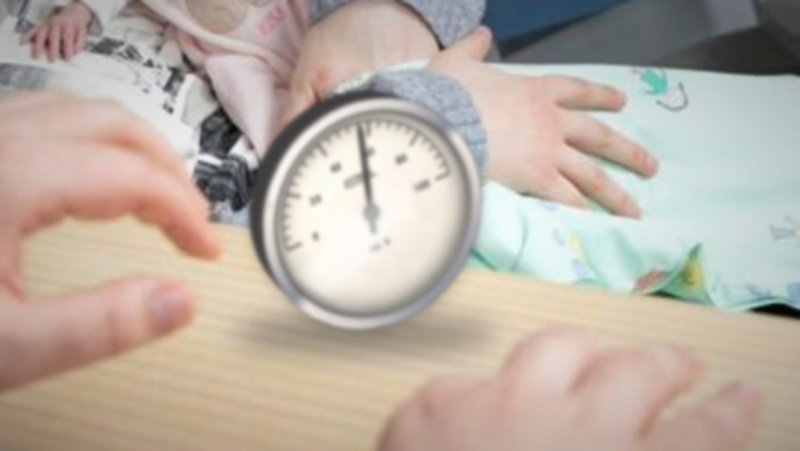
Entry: 56%
